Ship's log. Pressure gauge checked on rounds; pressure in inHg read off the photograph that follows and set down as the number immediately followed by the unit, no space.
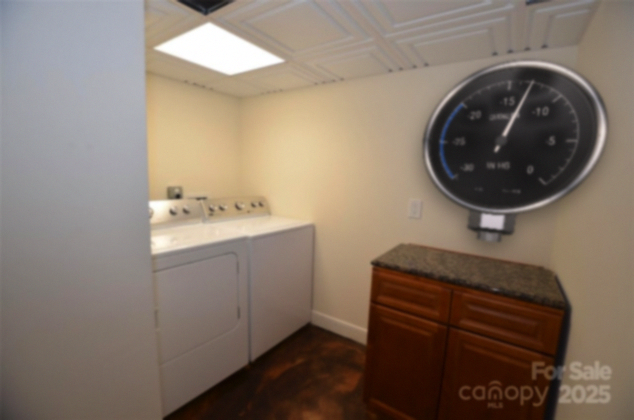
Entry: -13inHg
